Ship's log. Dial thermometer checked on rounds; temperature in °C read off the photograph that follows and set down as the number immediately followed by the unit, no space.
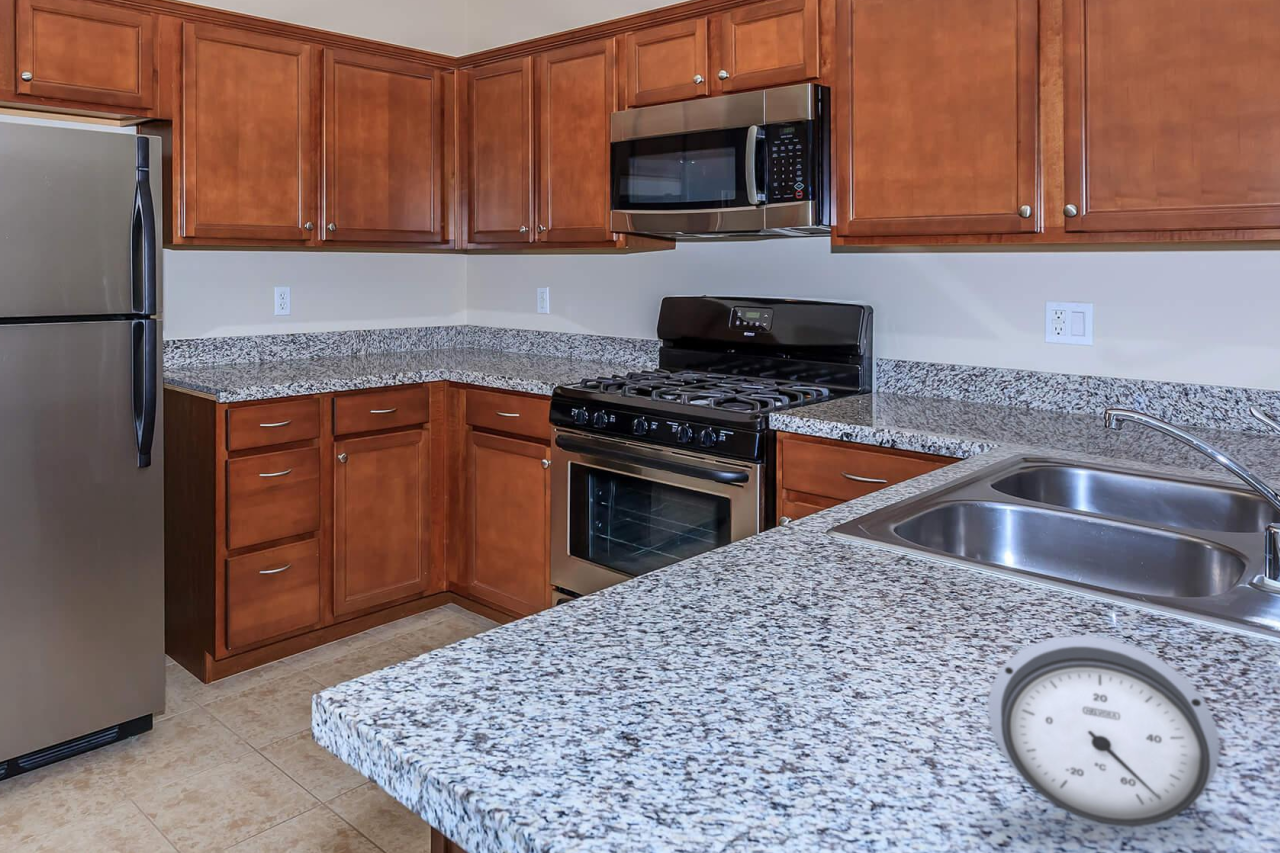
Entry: 56°C
